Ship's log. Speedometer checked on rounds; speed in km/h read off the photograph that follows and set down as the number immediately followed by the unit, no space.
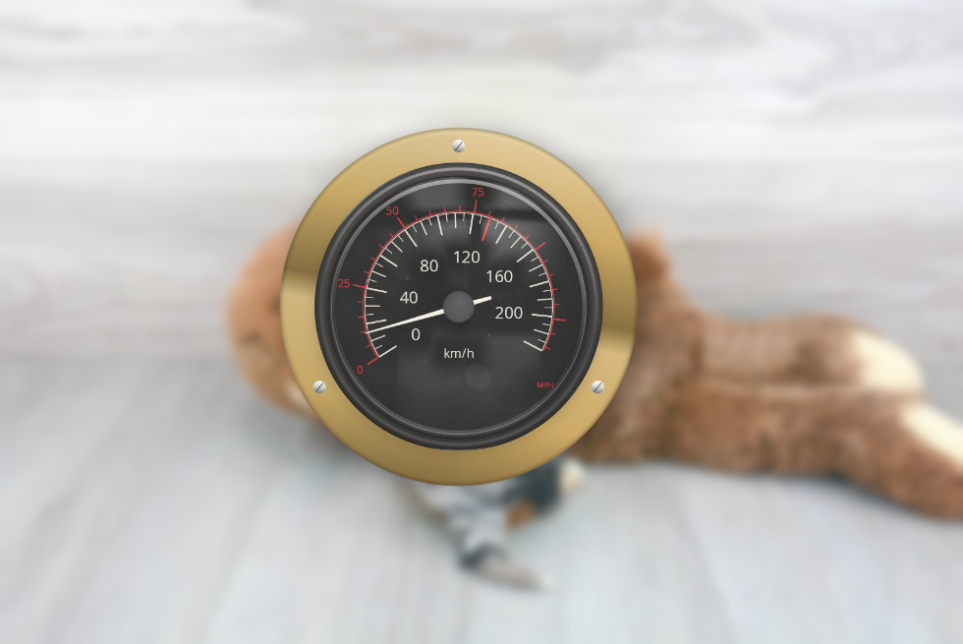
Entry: 15km/h
